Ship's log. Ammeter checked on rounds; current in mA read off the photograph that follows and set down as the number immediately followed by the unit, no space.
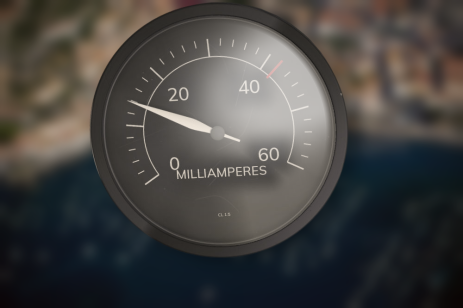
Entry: 14mA
